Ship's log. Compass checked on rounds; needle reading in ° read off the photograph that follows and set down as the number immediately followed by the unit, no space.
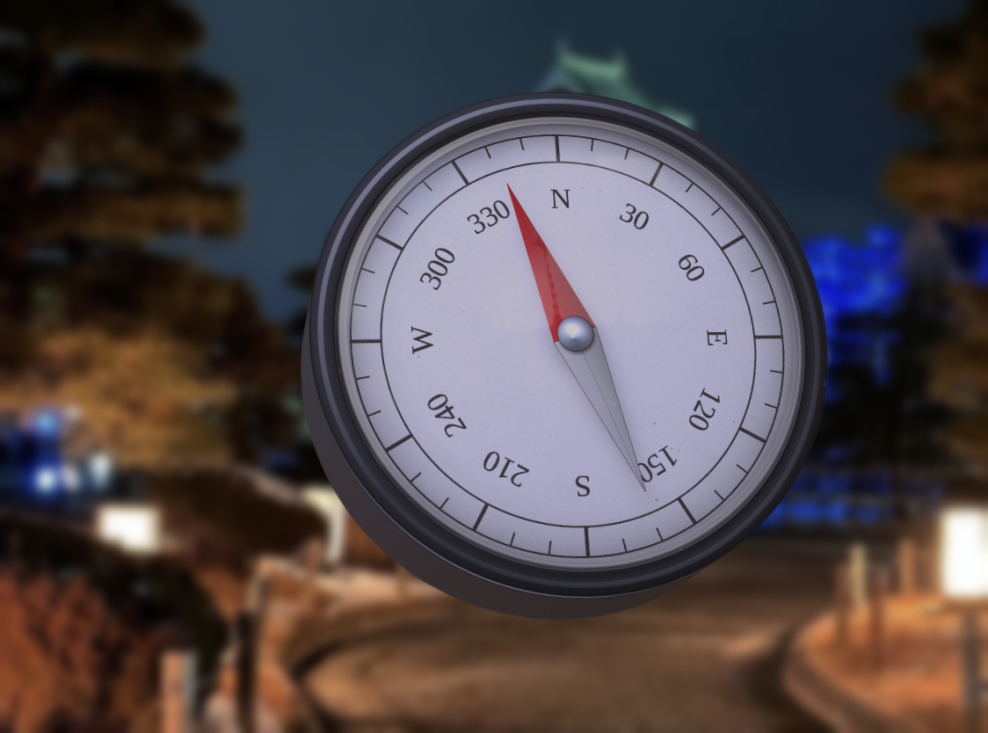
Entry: 340°
